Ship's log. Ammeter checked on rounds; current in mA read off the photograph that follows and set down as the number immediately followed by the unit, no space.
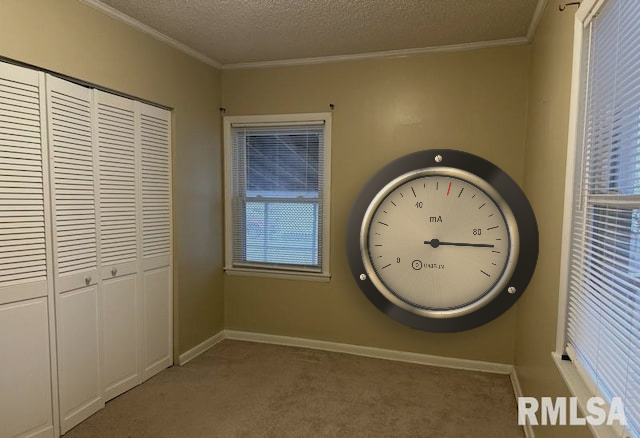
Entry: 87.5mA
